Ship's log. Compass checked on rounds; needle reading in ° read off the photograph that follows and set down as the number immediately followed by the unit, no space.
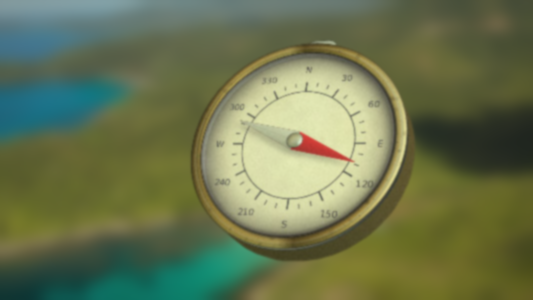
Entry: 110°
